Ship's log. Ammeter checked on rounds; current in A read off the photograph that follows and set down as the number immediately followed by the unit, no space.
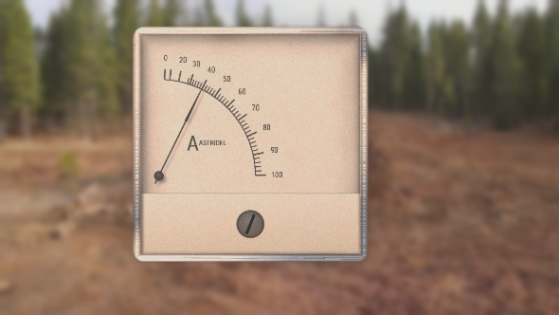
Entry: 40A
